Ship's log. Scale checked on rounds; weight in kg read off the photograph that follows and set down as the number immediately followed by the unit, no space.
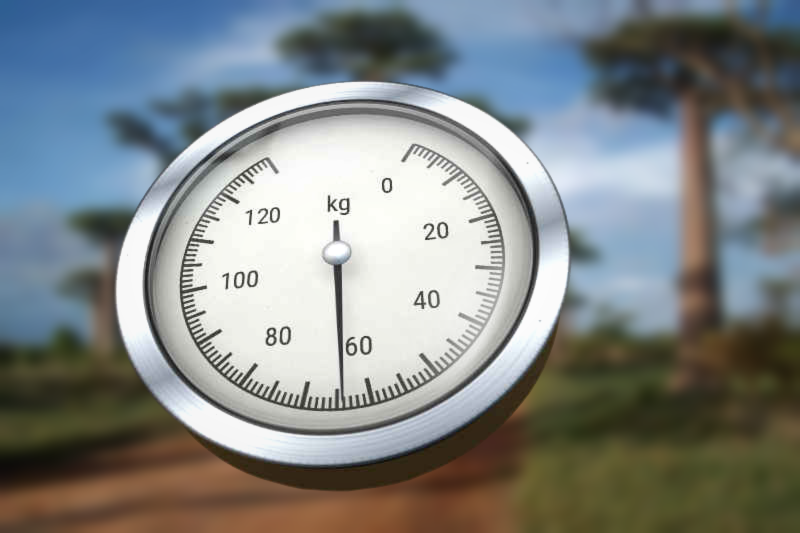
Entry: 64kg
